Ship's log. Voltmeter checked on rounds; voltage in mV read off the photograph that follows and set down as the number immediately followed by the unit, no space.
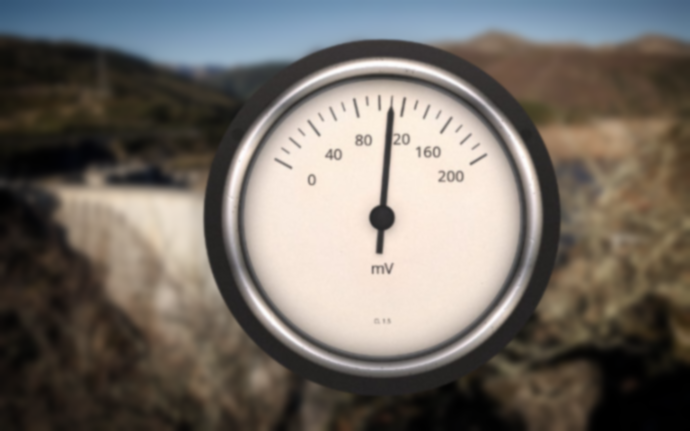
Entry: 110mV
